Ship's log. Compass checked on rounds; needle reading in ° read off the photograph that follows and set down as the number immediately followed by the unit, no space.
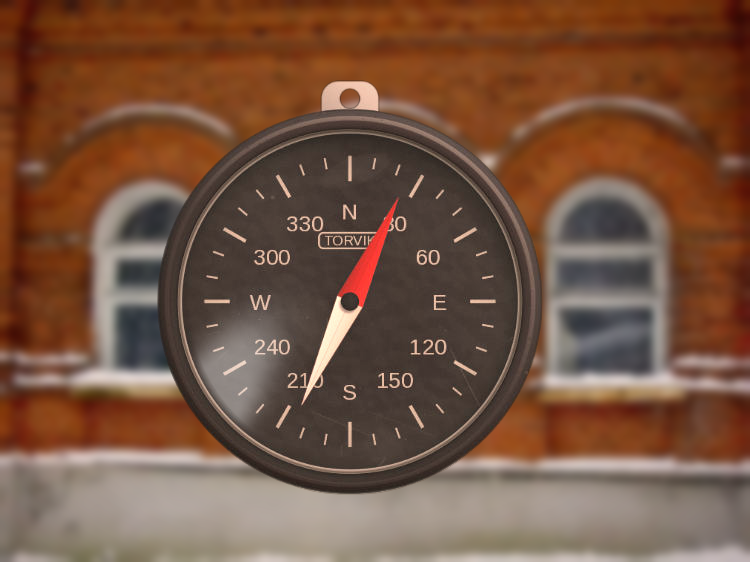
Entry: 25°
